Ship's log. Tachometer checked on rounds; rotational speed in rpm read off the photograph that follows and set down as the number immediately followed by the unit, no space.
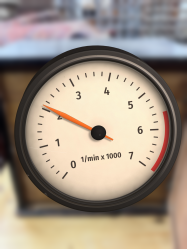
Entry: 2100rpm
